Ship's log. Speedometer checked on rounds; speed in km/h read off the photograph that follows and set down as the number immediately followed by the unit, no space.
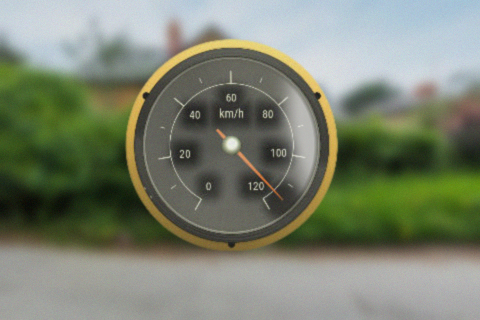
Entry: 115km/h
